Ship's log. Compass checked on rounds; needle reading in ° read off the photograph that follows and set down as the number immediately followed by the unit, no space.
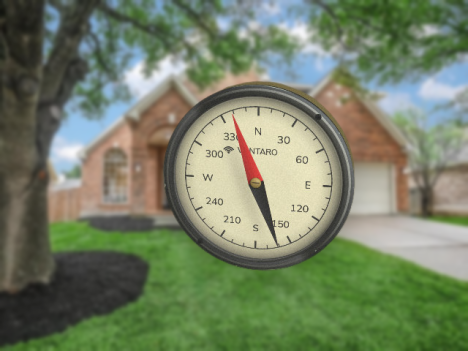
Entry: 340°
